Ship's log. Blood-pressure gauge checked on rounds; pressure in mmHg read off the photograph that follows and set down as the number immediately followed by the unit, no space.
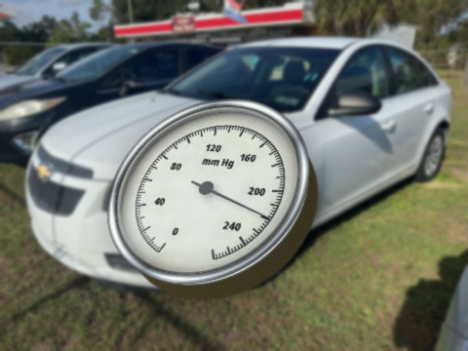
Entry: 220mmHg
